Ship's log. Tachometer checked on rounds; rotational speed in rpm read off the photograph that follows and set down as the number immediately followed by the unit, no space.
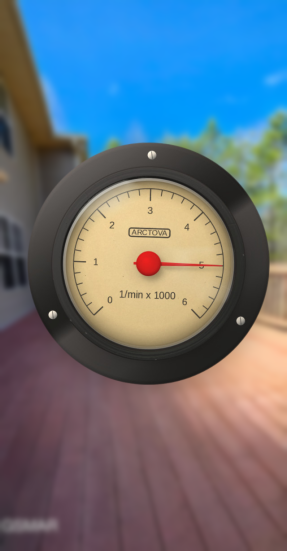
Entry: 5000rpm
